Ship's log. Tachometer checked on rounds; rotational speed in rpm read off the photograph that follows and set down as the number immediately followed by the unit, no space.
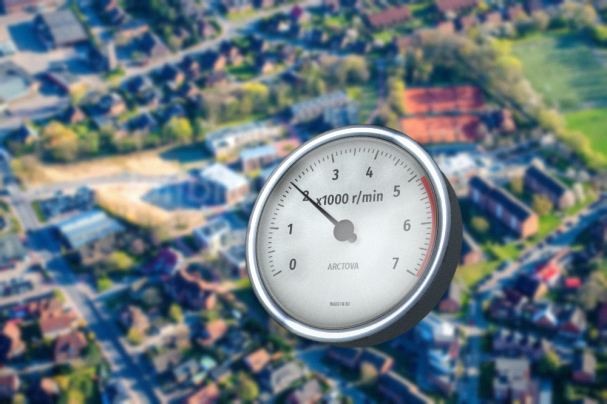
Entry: 2000rpm
